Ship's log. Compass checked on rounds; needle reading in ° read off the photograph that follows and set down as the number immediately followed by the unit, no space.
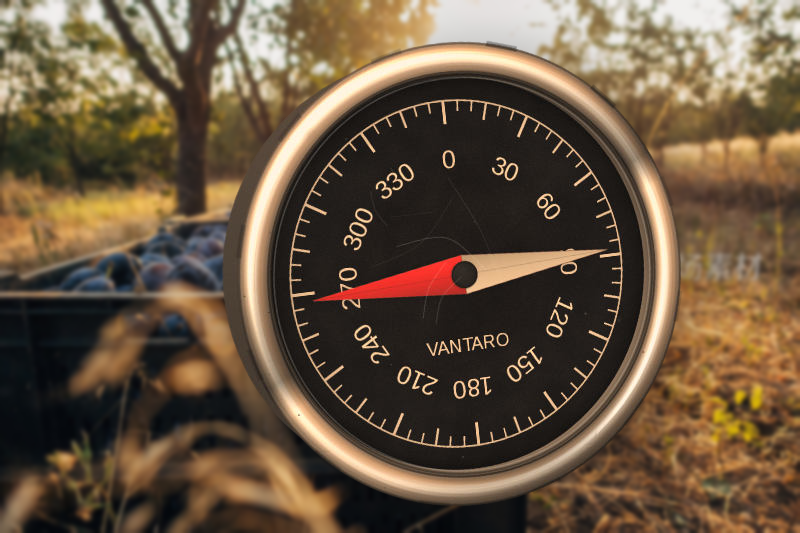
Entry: 267.5°
